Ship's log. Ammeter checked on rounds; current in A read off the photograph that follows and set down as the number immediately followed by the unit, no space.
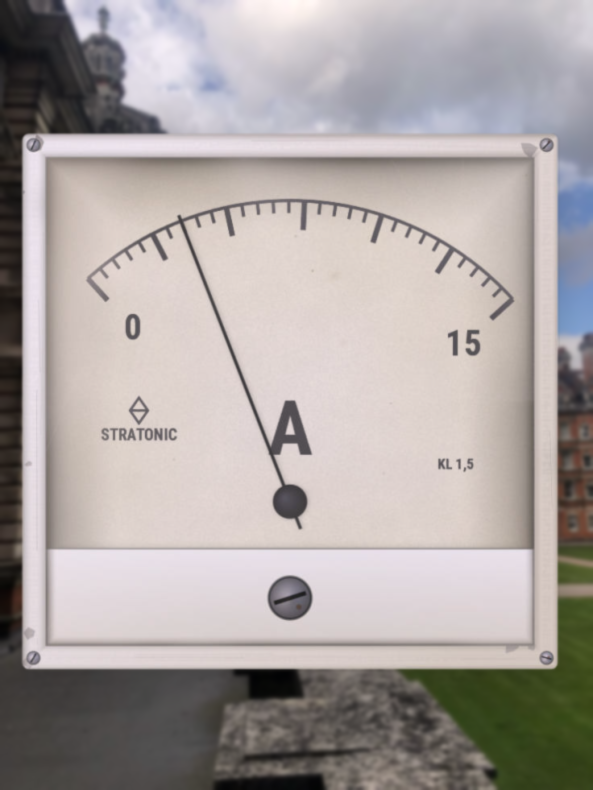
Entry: 3.5A
